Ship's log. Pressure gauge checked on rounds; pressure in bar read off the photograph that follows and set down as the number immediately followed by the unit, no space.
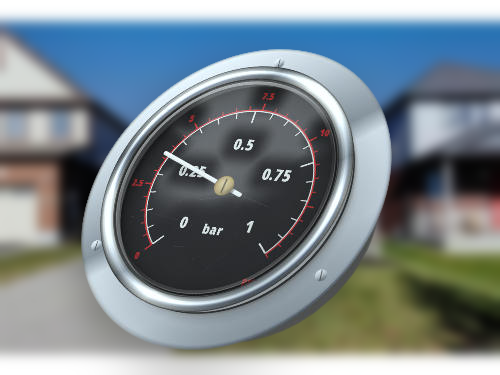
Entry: 0.25bar
